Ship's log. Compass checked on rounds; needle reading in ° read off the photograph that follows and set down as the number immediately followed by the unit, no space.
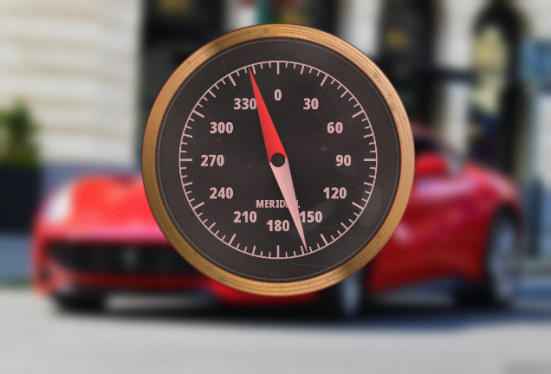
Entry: 342.5°
